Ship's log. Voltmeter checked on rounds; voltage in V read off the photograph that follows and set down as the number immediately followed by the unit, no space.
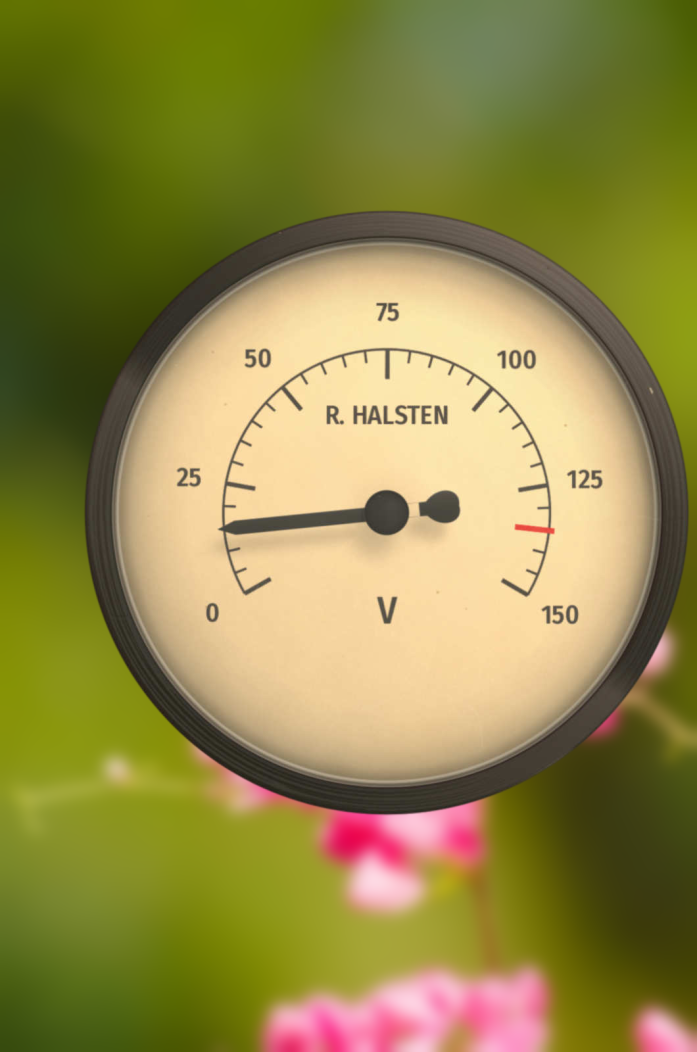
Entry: 15V
